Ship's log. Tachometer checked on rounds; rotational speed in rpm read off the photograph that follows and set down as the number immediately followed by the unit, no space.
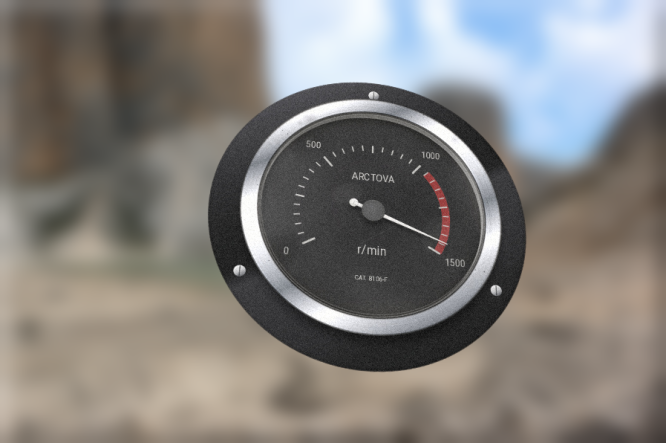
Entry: 1450rpm
